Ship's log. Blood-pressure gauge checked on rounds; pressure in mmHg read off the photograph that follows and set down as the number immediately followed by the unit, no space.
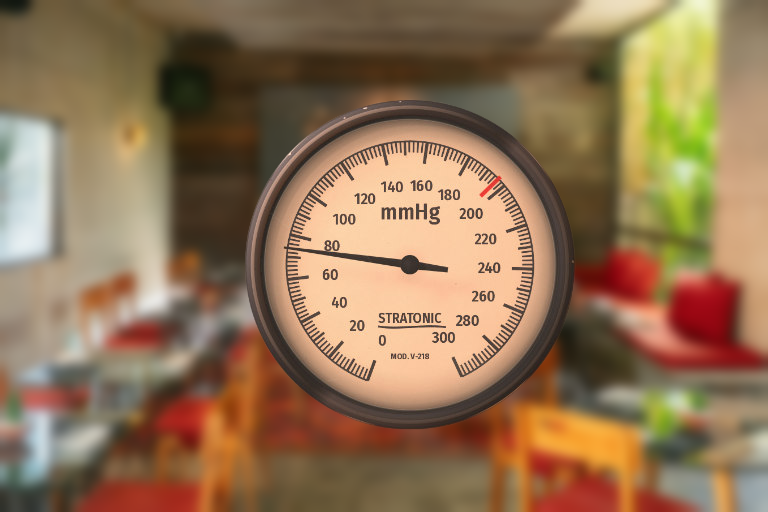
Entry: 74mmHg
